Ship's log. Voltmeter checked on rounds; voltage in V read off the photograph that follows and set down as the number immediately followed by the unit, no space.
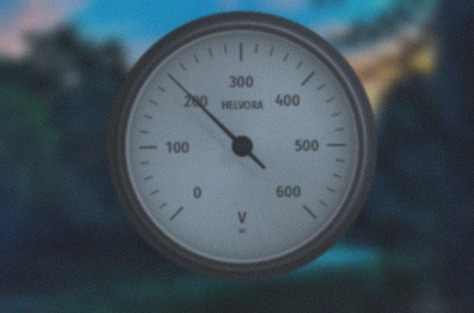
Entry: 200V
